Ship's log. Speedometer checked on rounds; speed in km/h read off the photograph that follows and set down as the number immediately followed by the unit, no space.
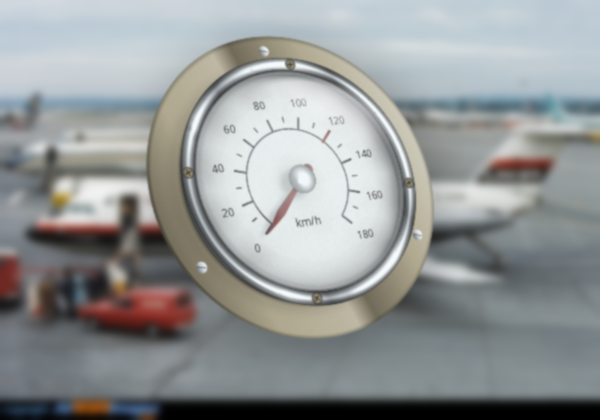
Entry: 0km/h
